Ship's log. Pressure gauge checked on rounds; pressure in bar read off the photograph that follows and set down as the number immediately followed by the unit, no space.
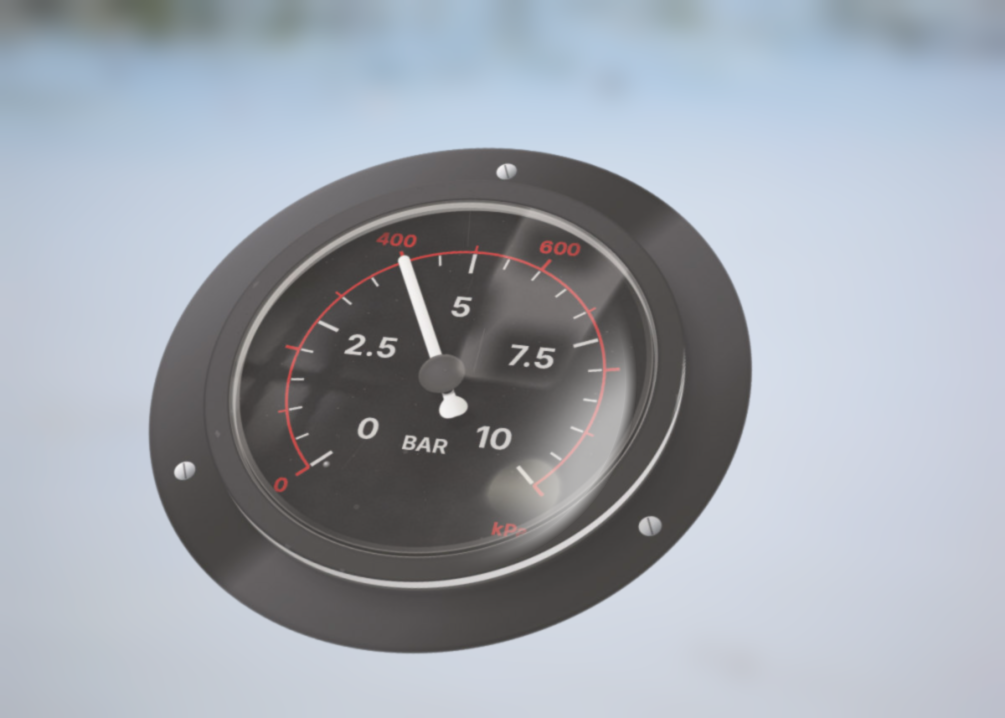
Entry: 4bar
